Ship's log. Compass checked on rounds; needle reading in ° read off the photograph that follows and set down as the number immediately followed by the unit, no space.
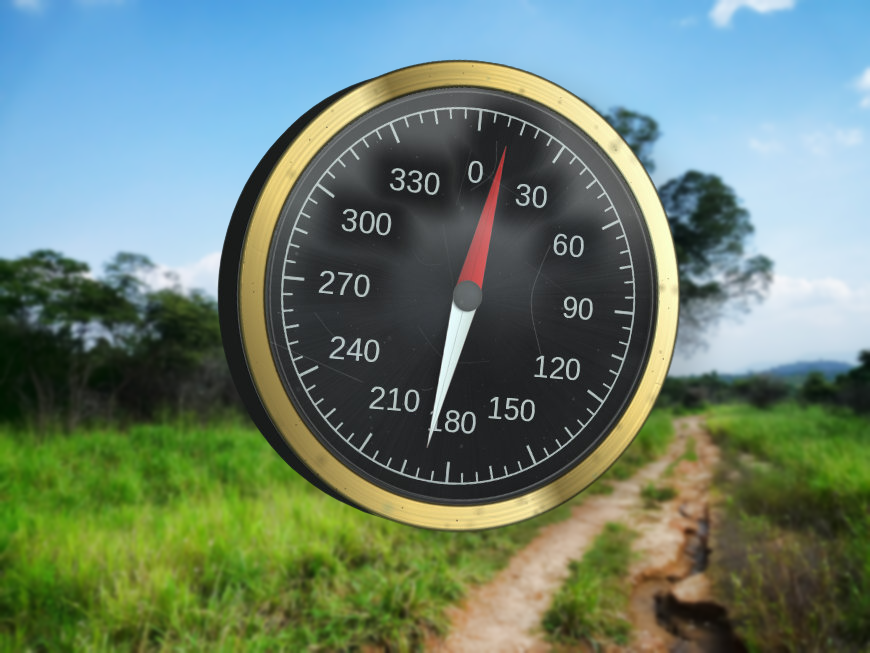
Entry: 10°
